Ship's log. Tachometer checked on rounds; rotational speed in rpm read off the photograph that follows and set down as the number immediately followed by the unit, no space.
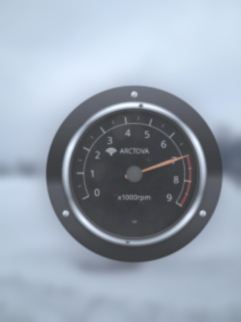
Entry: 7000rpm
